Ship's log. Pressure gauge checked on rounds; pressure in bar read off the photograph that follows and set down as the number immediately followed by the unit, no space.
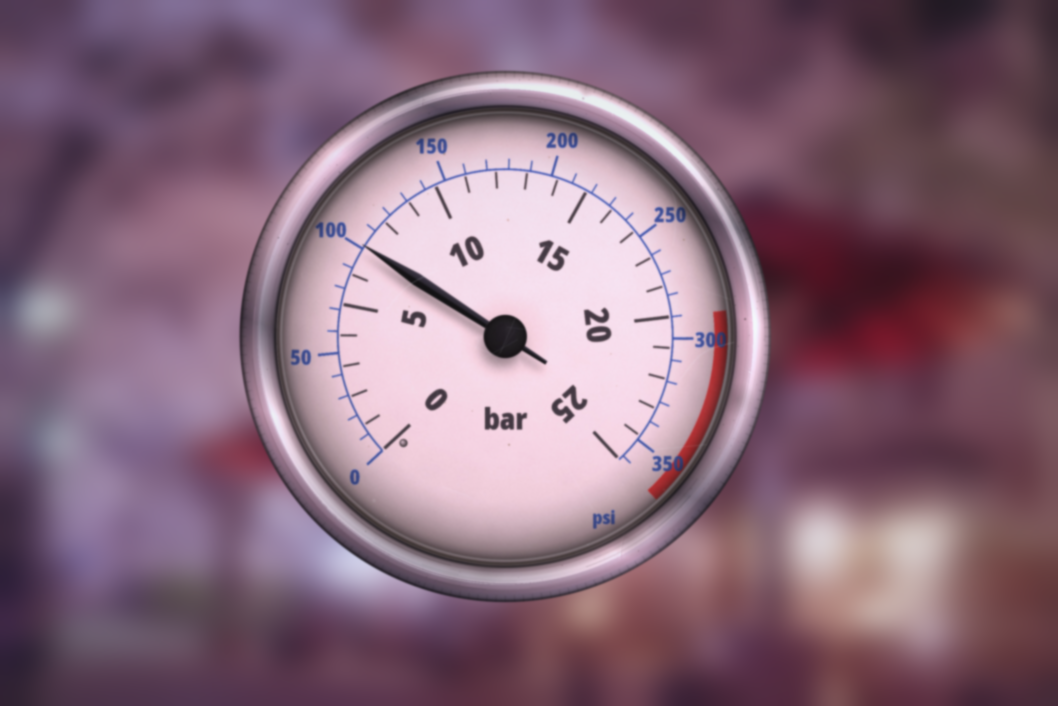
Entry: 7bar
